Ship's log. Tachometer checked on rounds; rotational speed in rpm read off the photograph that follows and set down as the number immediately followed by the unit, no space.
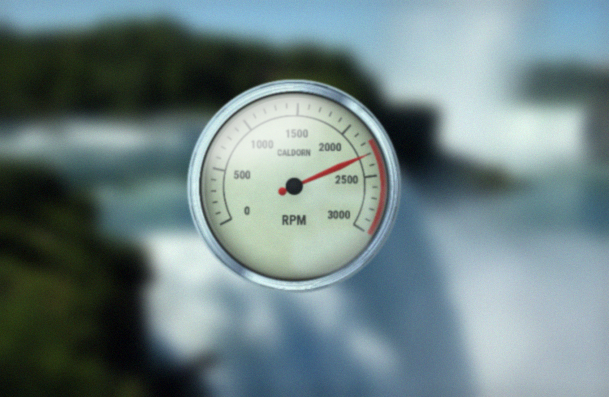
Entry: 2300rpm
